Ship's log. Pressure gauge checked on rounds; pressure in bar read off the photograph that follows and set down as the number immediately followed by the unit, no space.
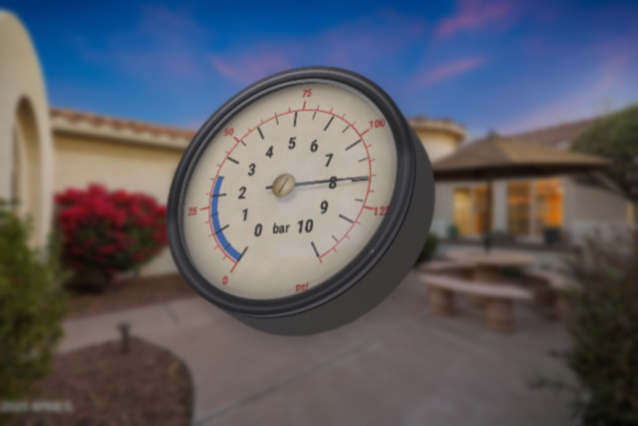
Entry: 8bar
